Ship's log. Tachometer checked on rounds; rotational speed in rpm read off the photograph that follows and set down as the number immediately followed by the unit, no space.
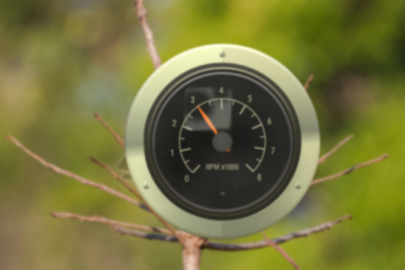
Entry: 3000rpm
